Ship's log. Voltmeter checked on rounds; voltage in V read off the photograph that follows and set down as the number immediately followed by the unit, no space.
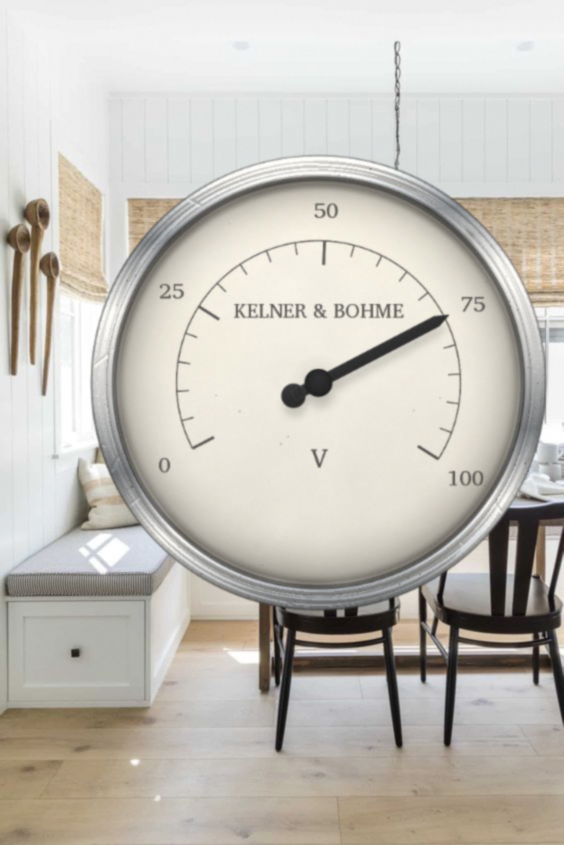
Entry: 75V
